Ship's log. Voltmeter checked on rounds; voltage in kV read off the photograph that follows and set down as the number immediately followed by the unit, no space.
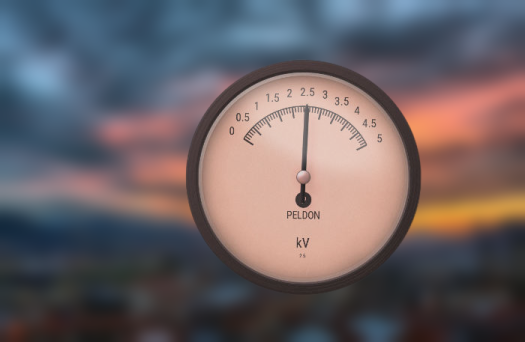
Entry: 2.5kV
